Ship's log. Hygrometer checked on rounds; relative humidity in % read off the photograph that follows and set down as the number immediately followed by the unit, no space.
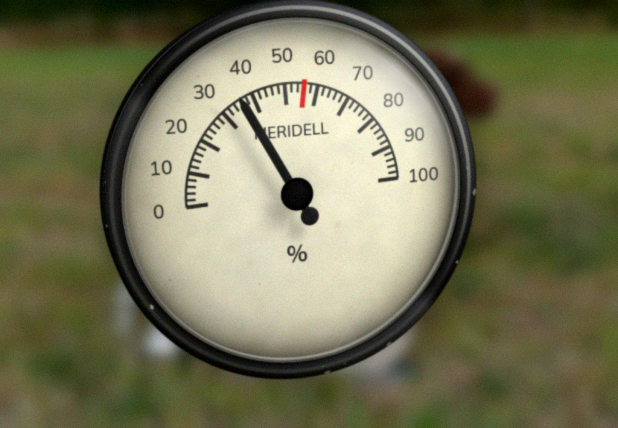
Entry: 36%
